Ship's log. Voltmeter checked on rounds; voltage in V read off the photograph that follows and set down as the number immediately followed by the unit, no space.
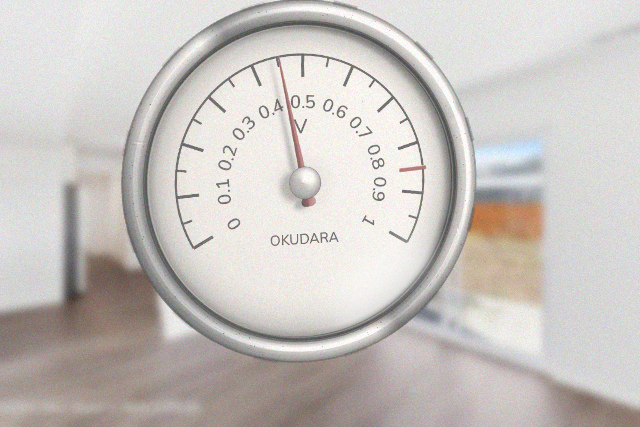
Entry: 0.45V
